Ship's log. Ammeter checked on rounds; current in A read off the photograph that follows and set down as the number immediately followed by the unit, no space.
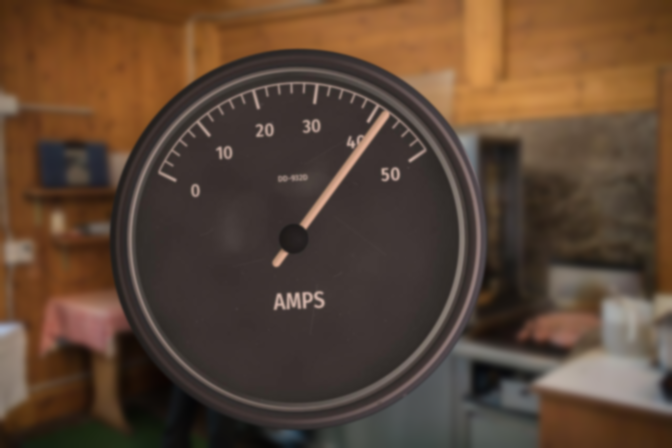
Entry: 42A
